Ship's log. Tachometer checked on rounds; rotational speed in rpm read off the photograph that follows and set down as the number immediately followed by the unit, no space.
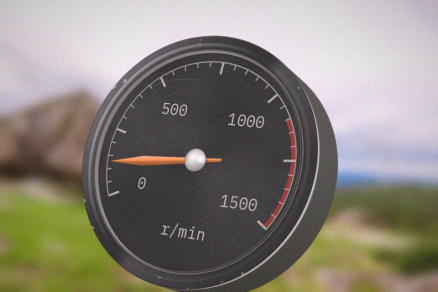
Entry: 125rpm
